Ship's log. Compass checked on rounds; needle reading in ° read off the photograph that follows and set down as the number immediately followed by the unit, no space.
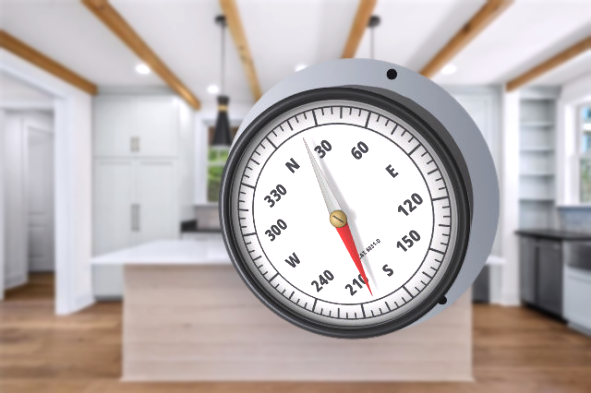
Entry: 200°
